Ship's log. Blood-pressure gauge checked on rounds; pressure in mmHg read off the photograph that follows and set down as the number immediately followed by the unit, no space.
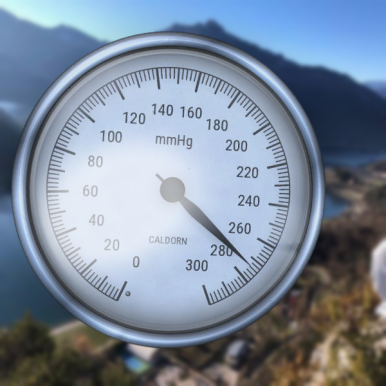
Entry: 274mmHg
